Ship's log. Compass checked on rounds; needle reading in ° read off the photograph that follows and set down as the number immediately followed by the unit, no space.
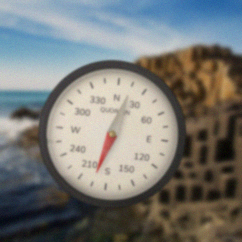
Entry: 195°
